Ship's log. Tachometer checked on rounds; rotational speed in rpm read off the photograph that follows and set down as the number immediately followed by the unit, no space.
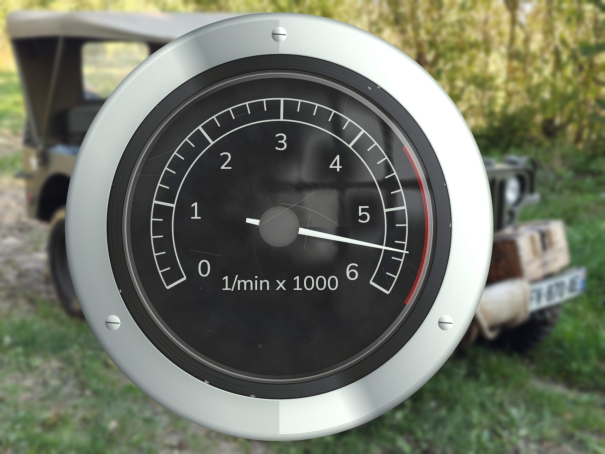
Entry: 5500rpm
